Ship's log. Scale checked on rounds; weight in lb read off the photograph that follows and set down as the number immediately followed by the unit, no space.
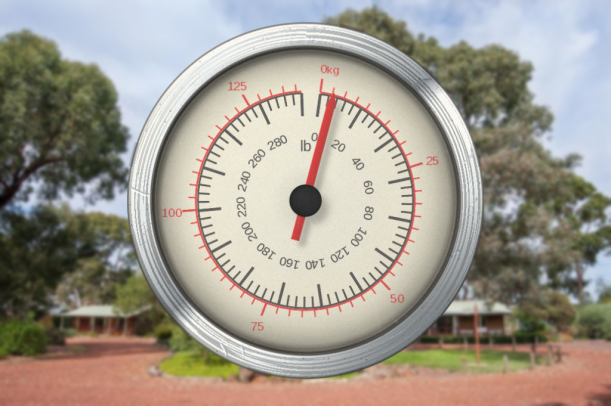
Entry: 6lb
